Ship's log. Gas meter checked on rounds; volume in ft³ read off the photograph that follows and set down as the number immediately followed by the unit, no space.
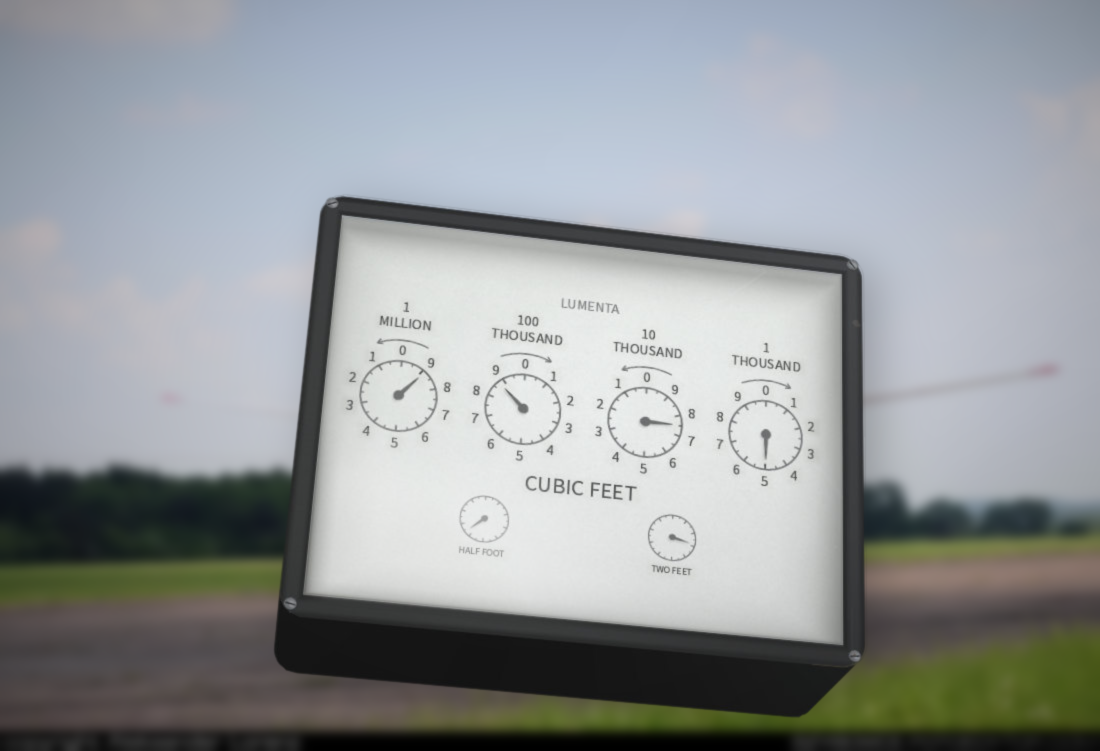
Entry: 887500ft³
